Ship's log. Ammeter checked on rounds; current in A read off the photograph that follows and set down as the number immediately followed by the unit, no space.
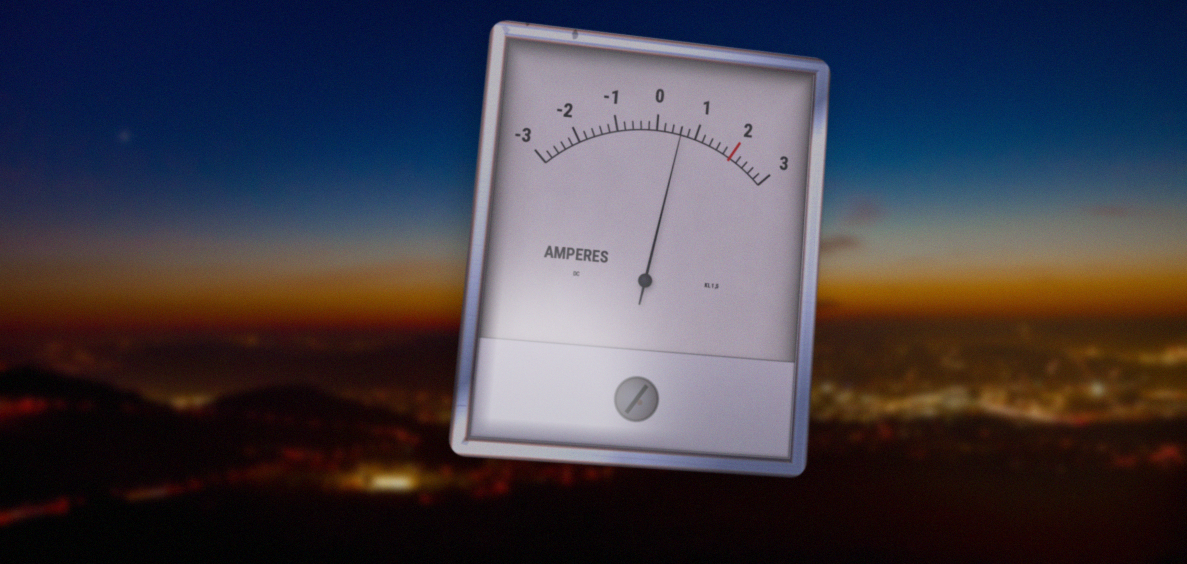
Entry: 0.6A
